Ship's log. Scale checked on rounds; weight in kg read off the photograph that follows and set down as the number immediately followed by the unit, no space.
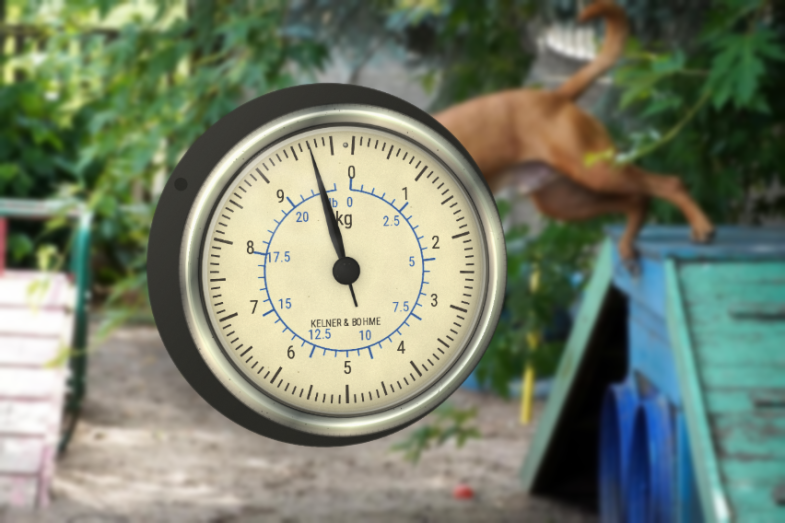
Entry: 9.7kg
